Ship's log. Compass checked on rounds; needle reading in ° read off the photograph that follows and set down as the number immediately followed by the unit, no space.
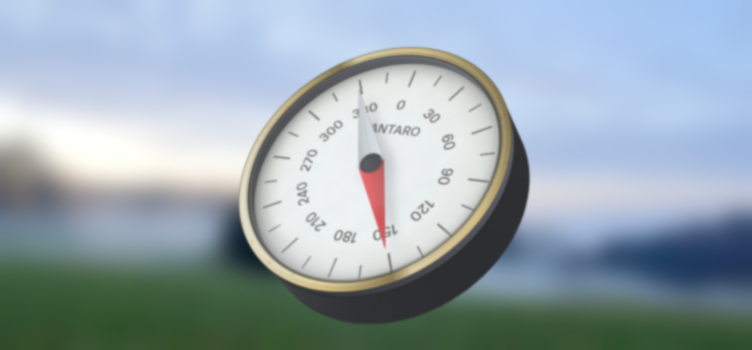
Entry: 150°
